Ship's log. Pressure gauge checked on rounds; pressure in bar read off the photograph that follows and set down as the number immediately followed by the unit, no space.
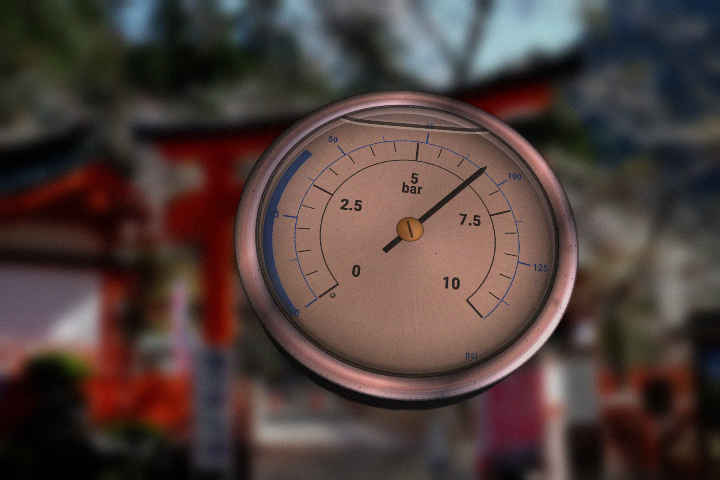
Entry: 6.5bar
